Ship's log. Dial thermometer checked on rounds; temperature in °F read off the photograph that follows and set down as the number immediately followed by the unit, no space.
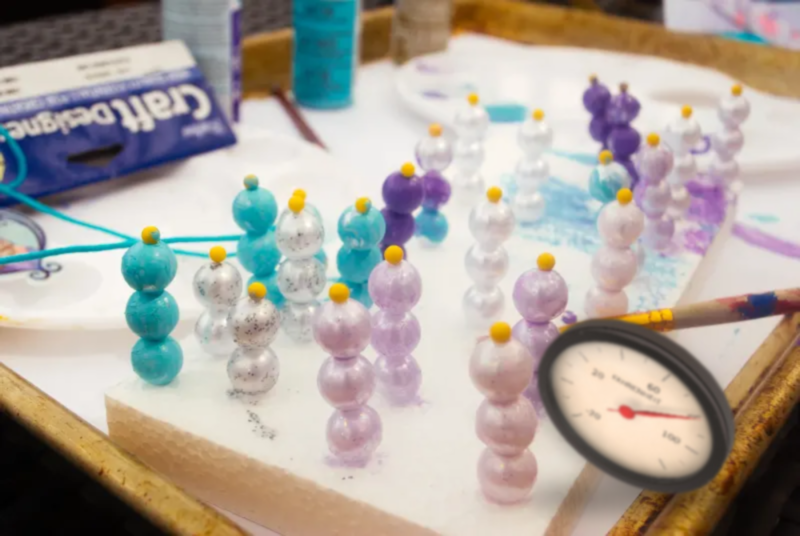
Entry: 80°F
